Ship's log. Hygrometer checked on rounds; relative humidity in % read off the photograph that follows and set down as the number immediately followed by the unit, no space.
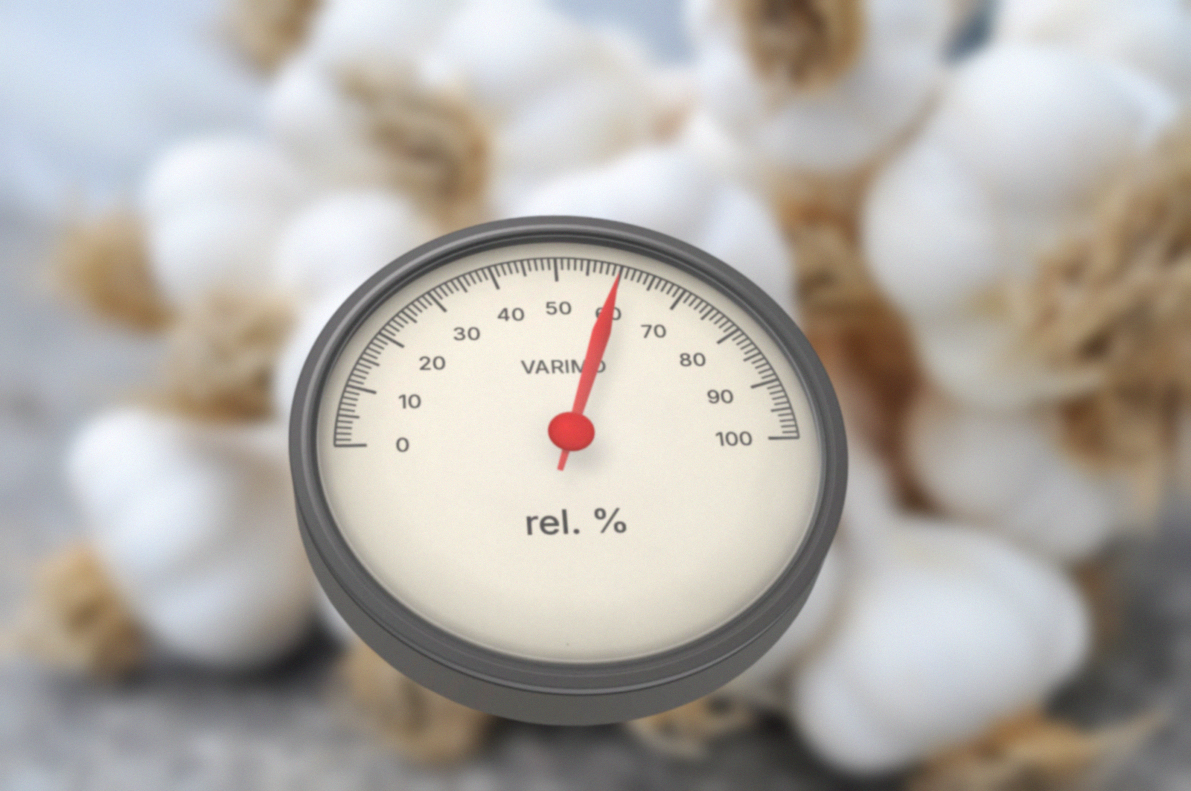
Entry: 60%
